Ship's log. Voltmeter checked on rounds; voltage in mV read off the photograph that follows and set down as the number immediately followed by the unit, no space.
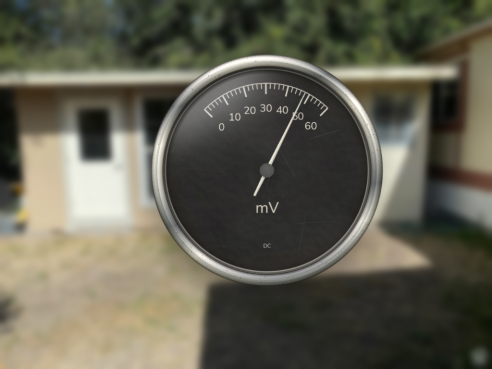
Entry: 48mV
